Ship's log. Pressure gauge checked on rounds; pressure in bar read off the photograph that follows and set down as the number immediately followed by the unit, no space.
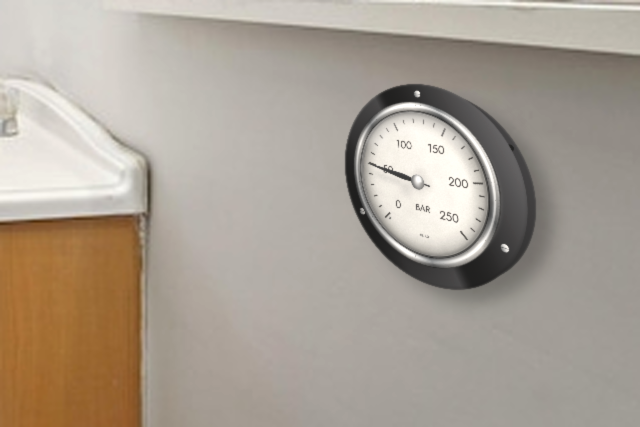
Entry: 50bar
